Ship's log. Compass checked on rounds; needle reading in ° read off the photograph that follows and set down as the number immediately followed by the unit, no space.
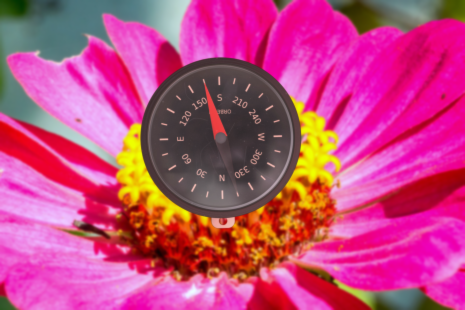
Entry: 165°
